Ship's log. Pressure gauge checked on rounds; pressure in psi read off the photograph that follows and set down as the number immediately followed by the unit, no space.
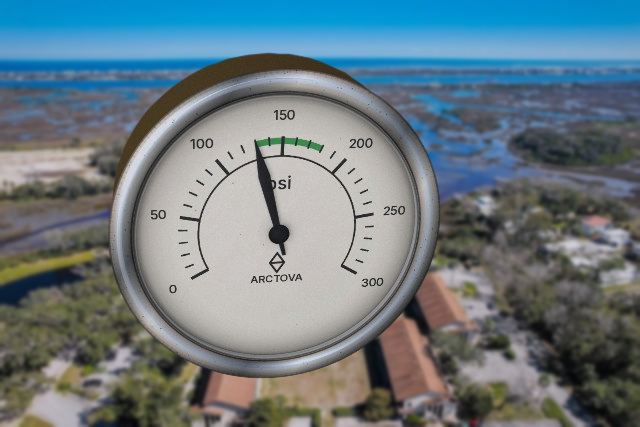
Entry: 130psi
